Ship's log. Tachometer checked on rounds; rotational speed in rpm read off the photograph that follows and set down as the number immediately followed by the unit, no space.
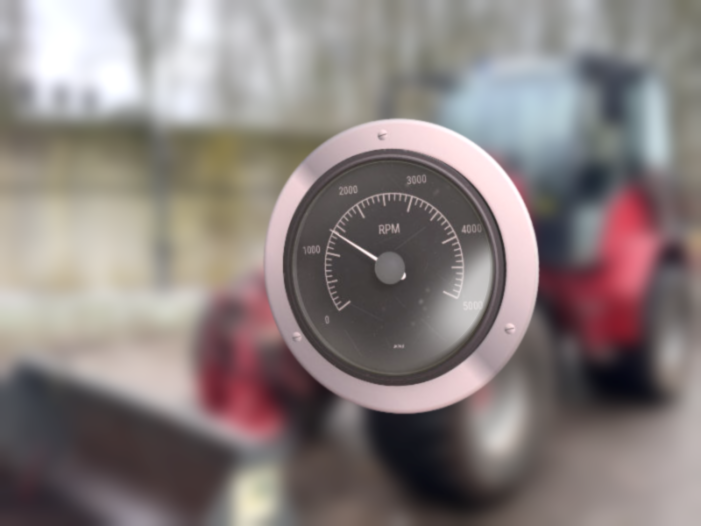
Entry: 1400rpm
